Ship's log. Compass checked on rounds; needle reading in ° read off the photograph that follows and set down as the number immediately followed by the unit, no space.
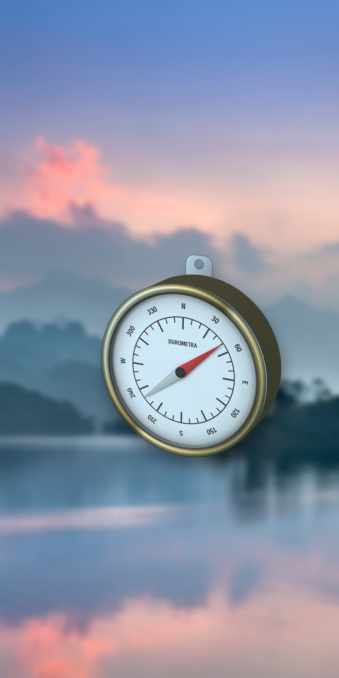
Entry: 50°
